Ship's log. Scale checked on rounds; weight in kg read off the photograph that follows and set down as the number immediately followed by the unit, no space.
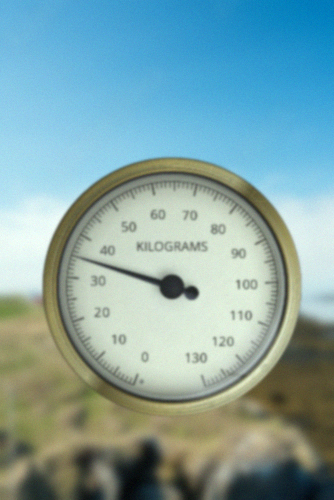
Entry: 35kg
